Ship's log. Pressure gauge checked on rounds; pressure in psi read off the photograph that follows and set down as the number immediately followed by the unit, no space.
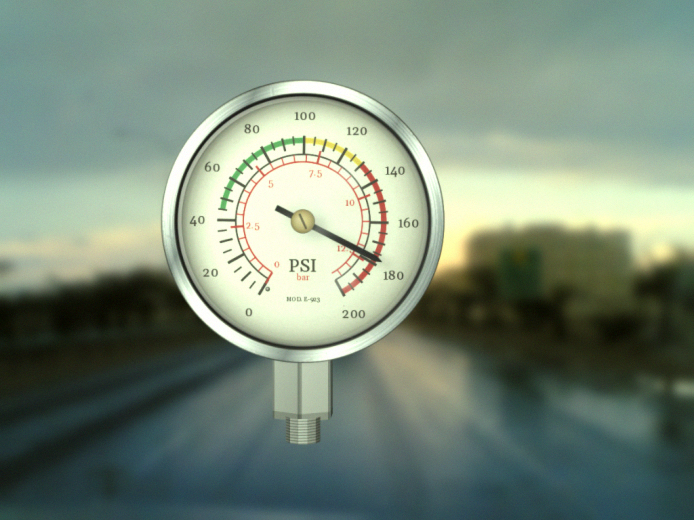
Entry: 177.5psi
